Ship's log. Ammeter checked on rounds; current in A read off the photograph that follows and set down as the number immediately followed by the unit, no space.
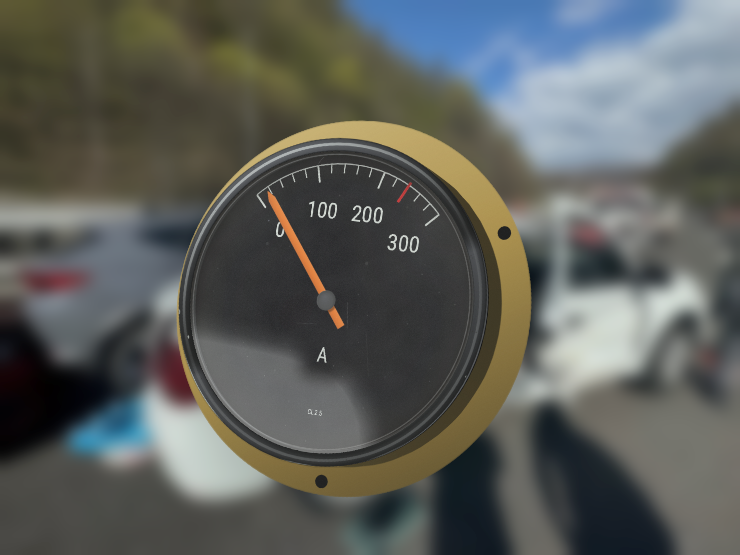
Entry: 20A
